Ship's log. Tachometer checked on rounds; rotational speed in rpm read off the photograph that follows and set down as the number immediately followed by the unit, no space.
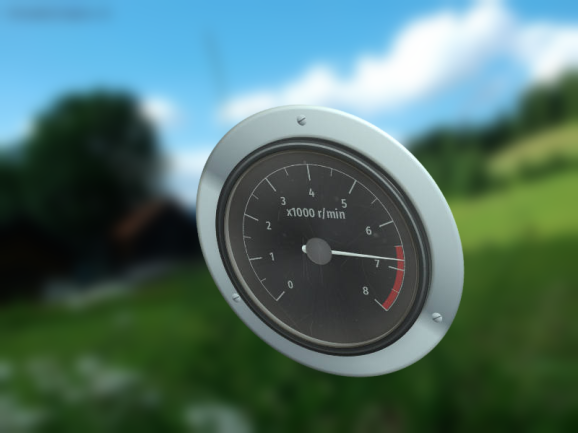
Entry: 6750rpm
